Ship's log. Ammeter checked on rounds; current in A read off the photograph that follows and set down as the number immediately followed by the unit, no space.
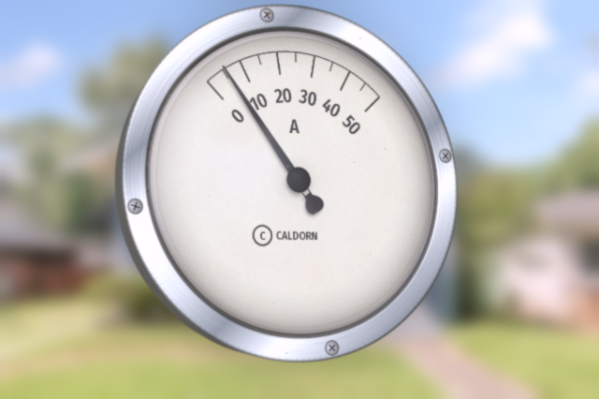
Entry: 5A
